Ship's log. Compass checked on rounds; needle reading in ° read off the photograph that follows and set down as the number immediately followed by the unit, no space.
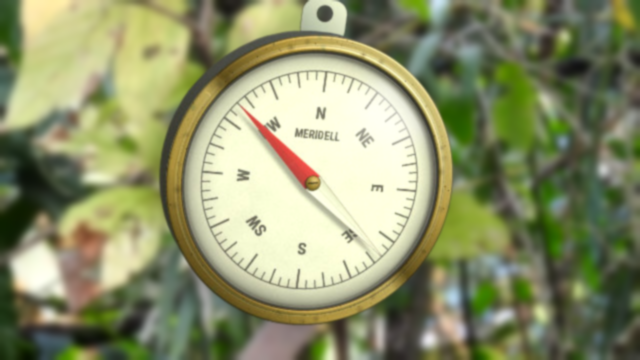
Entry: 310°
